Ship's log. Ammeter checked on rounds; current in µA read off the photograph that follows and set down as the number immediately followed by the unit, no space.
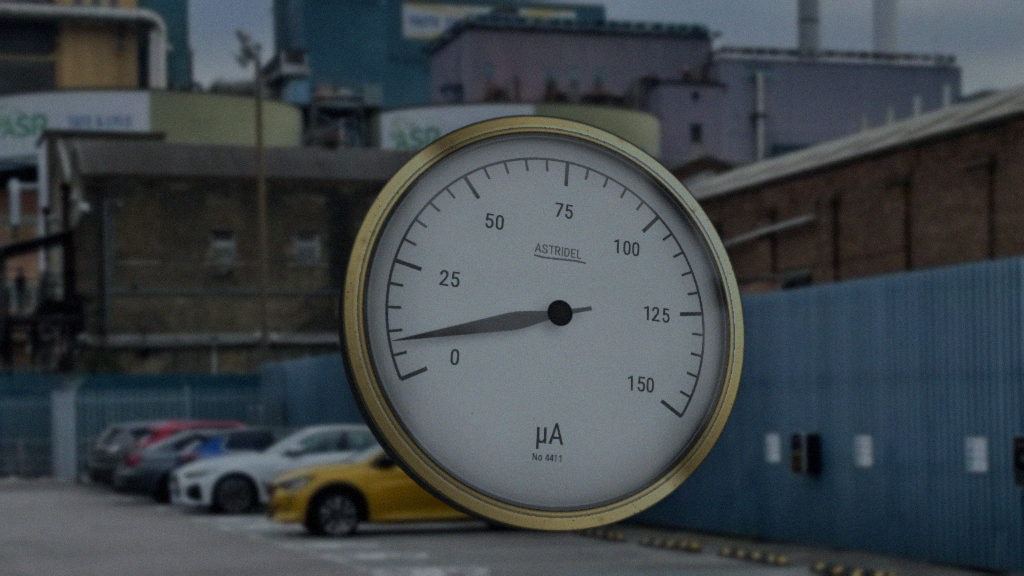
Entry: 7.5µA
